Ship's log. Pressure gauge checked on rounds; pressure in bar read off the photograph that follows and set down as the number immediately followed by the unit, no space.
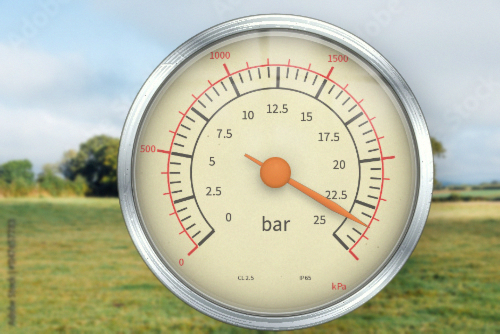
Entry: 23.5bar
